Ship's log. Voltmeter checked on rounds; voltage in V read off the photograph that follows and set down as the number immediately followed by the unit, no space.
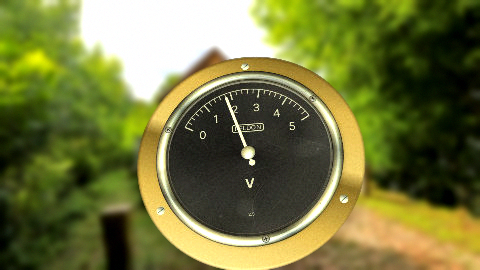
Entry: 1.8V
